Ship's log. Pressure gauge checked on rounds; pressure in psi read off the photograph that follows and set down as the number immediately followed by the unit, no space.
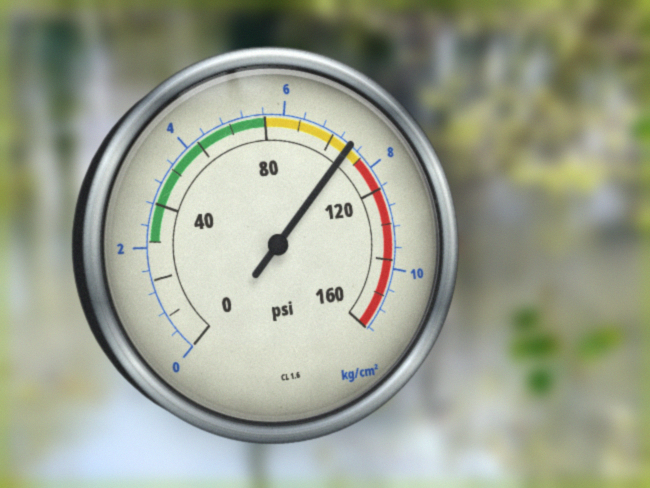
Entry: 105psi
